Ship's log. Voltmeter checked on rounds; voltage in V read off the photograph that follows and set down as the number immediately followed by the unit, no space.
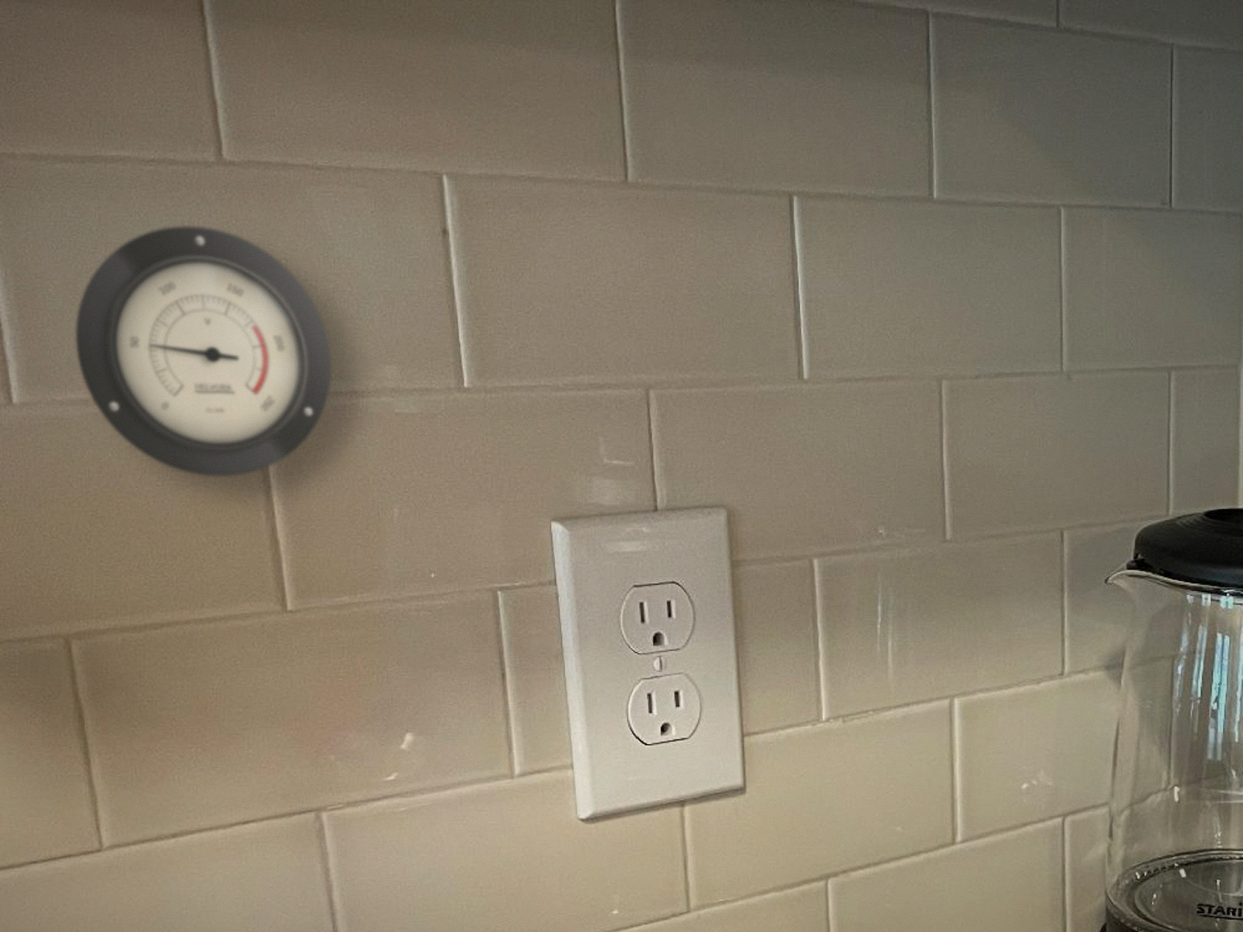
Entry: 50V
